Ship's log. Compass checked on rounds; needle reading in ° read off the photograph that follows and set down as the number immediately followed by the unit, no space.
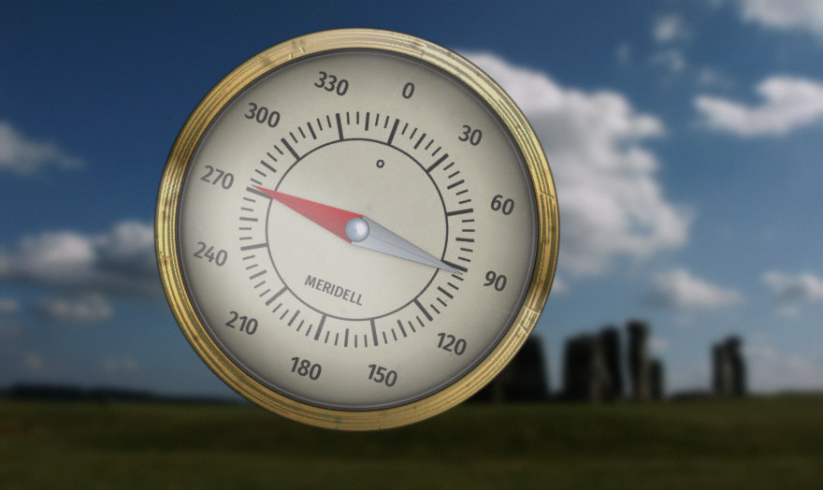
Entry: 272.5°
